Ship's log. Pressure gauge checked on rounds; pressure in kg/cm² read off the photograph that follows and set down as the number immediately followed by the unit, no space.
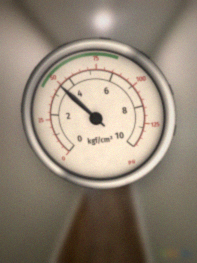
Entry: 3.5kg/cm²
